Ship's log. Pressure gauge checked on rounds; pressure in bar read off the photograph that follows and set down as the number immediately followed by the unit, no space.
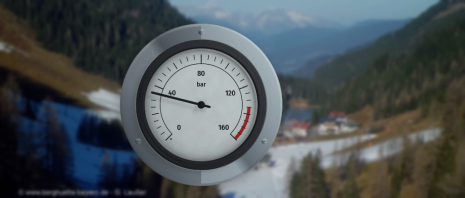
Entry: 35bar
